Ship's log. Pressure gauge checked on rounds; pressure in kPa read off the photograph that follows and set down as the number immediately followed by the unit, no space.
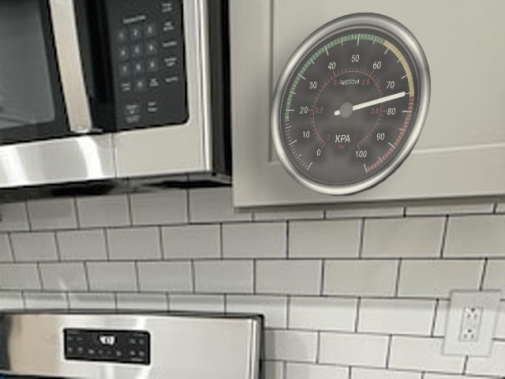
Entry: 75kPa
